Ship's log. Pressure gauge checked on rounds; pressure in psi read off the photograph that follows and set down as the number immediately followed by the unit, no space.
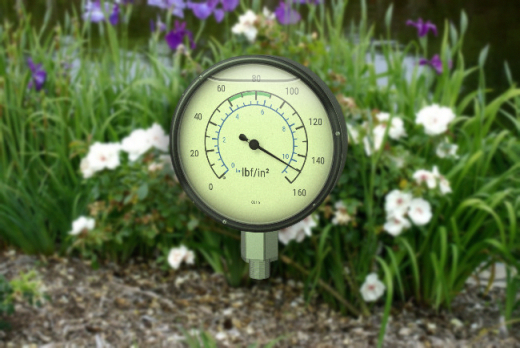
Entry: 150psi
